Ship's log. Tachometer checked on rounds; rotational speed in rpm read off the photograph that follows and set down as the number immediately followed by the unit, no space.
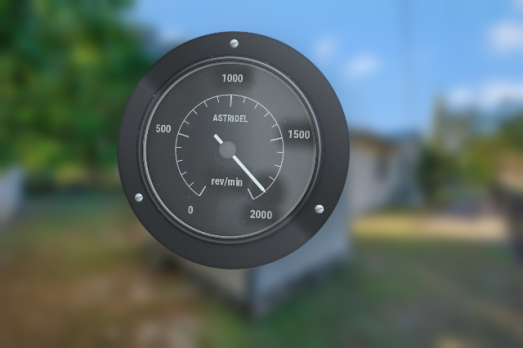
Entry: 1900rpm
